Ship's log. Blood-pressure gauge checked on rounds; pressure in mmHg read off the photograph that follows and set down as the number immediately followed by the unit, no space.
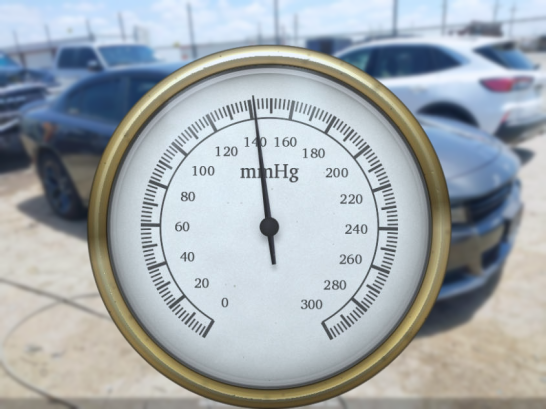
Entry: 142mmHg
